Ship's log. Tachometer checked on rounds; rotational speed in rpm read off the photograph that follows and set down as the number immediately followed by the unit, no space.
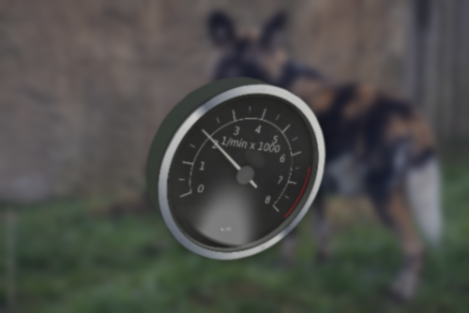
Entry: 2000rpm
